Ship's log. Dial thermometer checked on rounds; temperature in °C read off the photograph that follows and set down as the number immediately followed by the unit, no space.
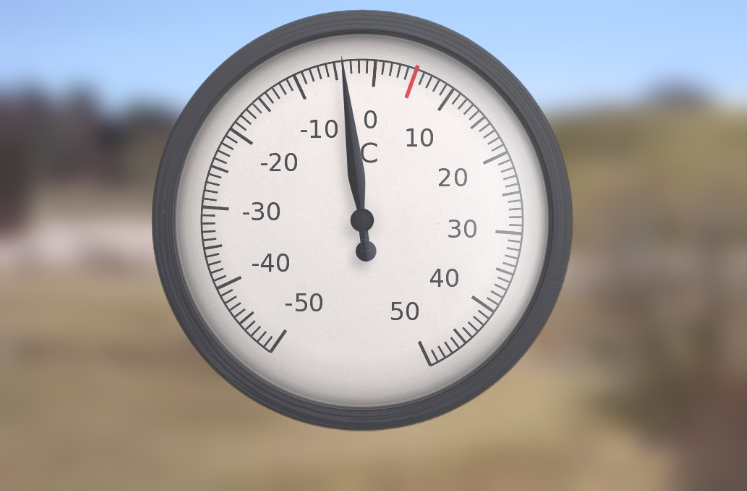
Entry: -4°C
